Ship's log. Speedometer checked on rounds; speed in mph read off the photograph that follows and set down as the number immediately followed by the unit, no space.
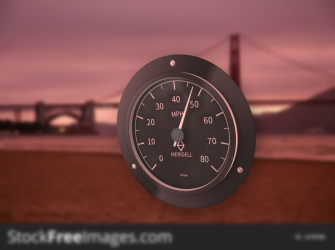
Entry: 47.5mph
